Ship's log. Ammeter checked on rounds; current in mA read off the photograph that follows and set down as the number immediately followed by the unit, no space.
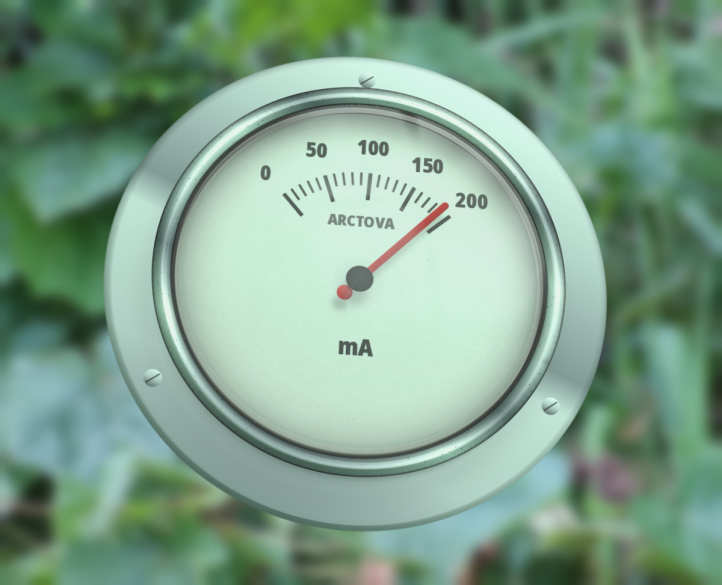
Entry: 190mA
